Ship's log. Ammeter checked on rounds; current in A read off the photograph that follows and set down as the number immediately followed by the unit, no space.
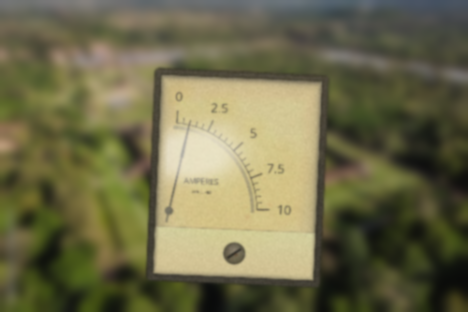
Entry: 1A
